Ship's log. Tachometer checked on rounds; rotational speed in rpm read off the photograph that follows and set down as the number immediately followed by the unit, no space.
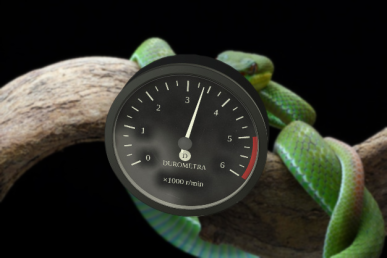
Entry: 3375rpm
